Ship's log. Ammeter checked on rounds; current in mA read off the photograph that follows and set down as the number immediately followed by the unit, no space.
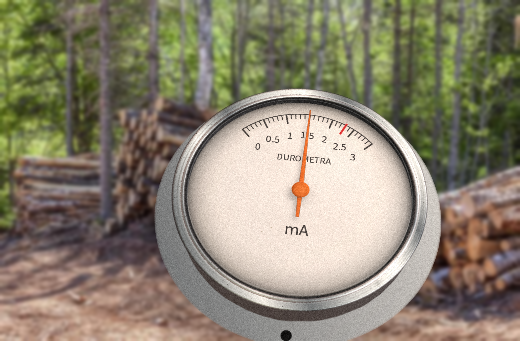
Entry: 1.5mA
